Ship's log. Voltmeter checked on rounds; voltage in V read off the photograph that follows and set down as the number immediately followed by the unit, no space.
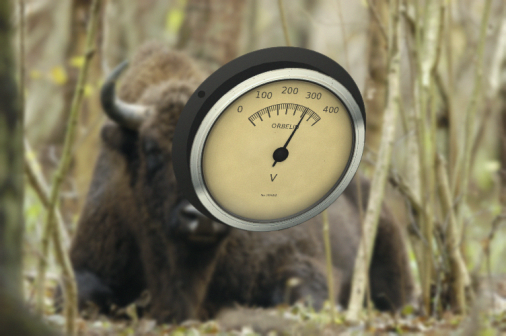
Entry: 300V
